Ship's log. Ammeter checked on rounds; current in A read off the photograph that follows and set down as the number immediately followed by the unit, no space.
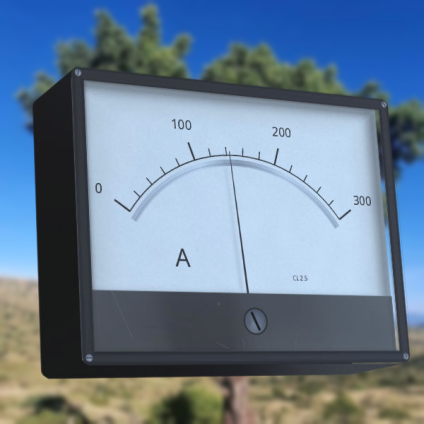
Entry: 140A
